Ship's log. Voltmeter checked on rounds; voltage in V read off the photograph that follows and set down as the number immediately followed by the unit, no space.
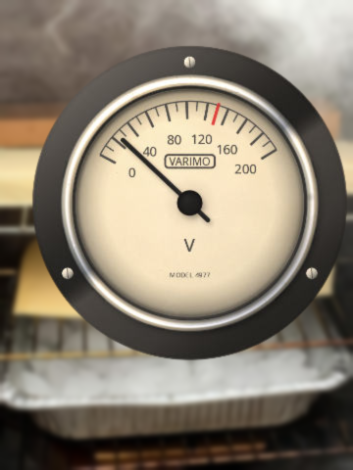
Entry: 25V
